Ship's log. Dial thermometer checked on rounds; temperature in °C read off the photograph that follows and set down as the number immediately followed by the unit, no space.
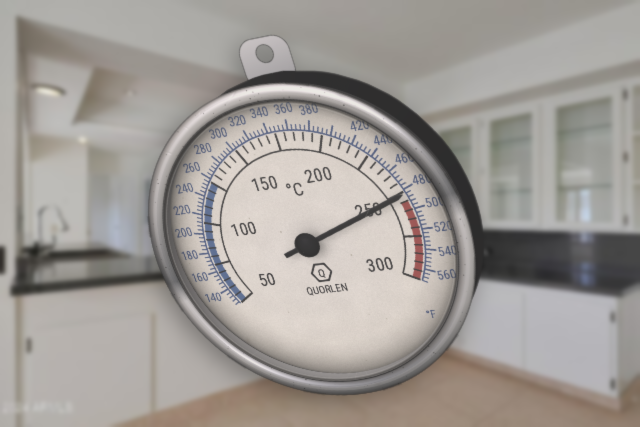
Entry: 250°C
